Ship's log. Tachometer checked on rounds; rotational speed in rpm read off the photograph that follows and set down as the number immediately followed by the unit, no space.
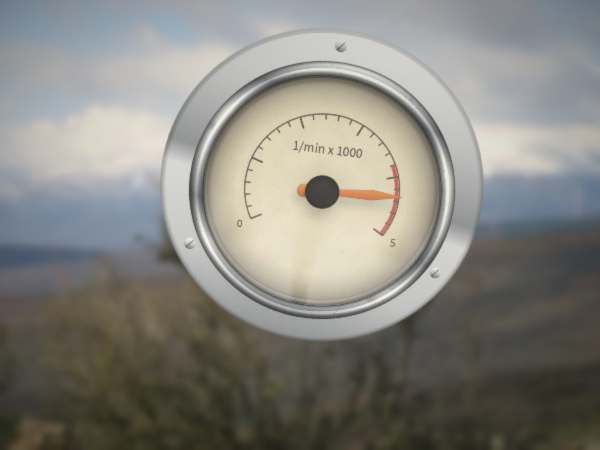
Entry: 4300rpm
